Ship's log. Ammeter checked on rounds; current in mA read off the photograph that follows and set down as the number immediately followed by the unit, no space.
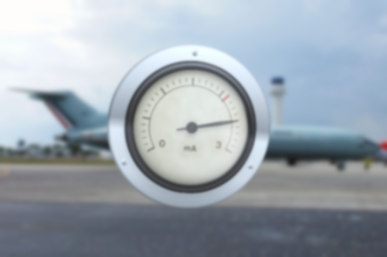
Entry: 2.5mA
